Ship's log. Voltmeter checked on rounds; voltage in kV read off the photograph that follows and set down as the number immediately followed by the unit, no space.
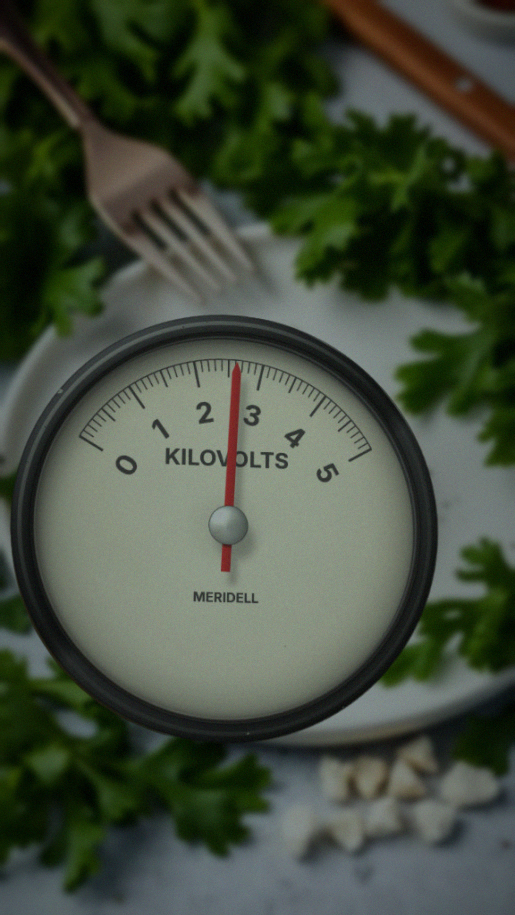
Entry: 2.6kV
